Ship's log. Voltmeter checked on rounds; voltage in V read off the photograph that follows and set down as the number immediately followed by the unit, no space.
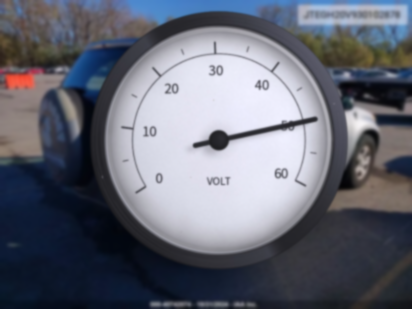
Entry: 50V
